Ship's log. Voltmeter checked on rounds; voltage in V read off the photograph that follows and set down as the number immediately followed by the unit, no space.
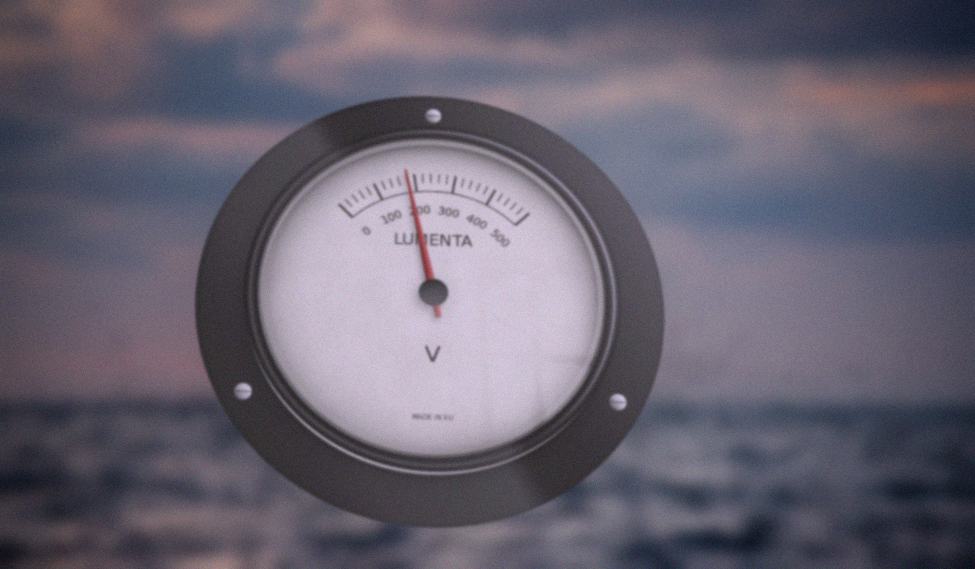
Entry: 180V
